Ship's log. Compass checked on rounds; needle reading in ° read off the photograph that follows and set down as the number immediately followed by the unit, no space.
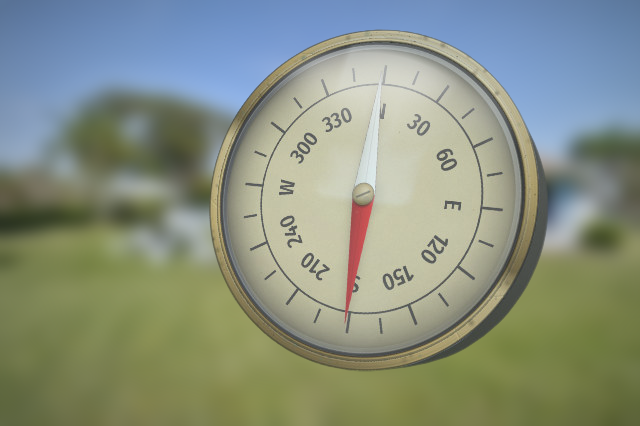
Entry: 180°
